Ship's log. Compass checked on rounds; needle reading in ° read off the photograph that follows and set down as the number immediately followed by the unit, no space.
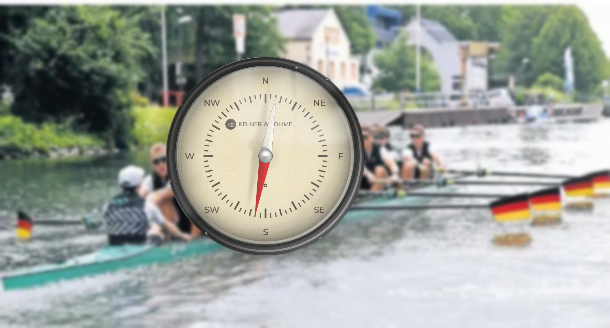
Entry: 190°
